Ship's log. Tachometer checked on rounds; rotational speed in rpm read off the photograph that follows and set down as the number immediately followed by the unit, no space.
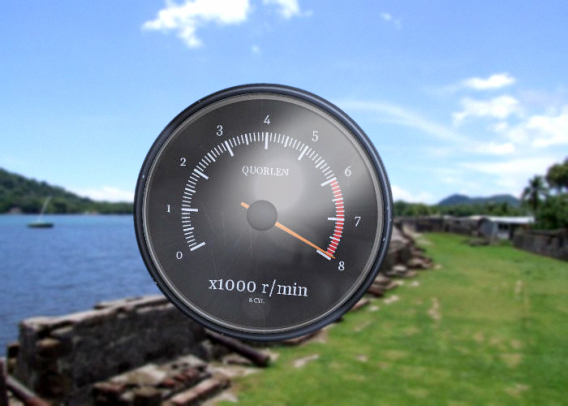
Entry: 7900rpm
